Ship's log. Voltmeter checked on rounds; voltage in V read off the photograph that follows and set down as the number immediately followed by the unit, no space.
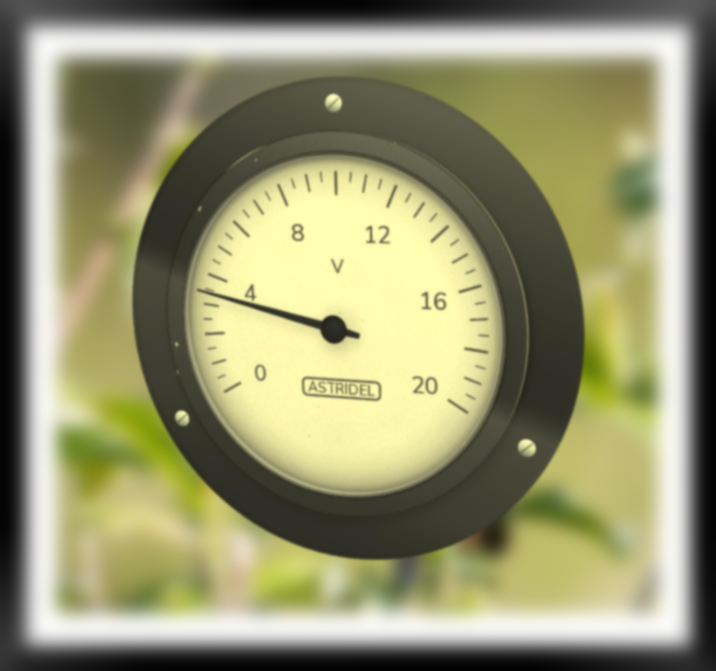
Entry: 3.5V
